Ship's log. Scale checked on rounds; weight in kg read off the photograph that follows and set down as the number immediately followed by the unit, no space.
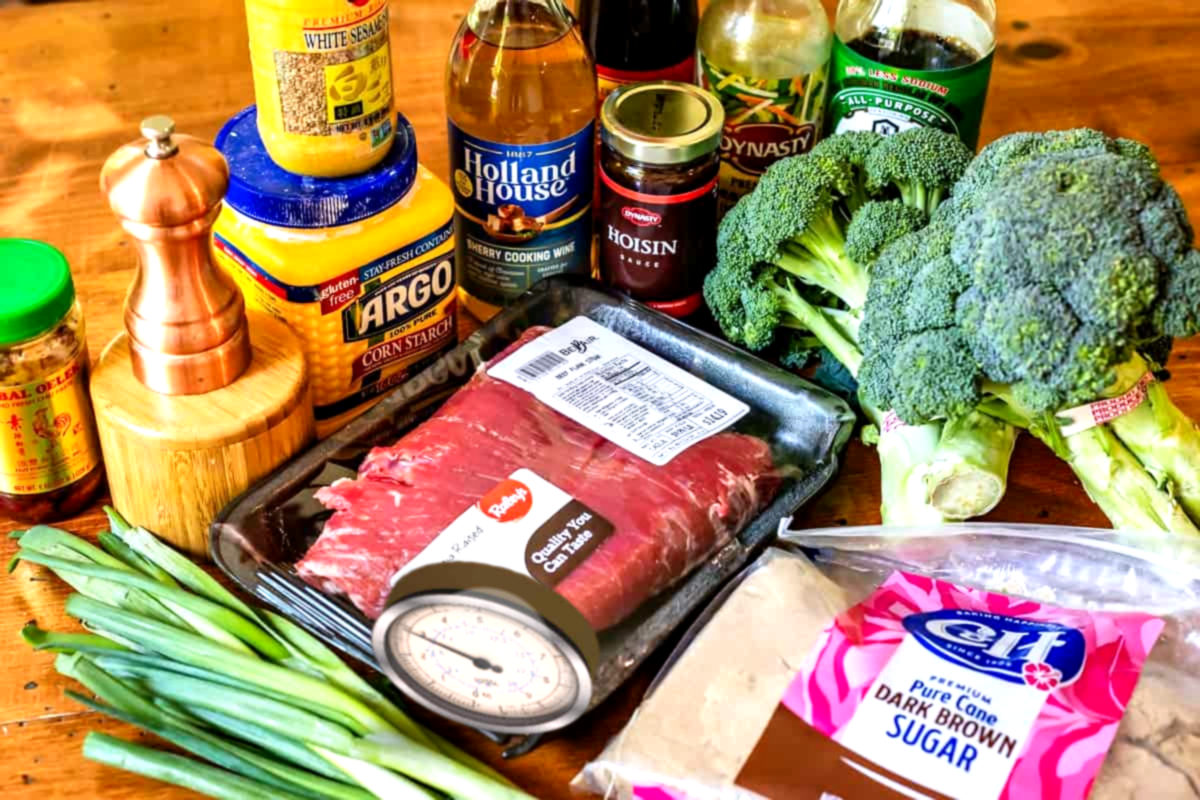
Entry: 3kg
